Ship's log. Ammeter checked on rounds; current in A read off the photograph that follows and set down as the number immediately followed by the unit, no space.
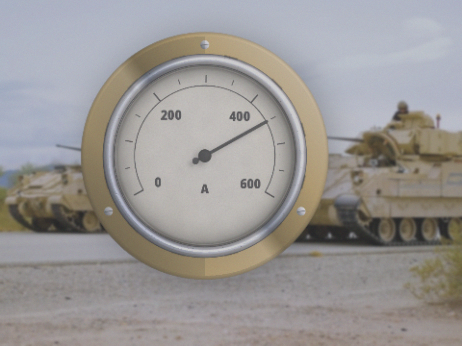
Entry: 450A
